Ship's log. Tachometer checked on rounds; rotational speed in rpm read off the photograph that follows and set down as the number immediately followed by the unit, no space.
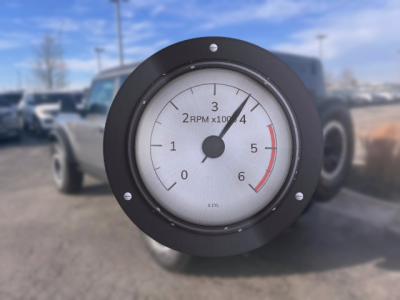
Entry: 3750rpm
